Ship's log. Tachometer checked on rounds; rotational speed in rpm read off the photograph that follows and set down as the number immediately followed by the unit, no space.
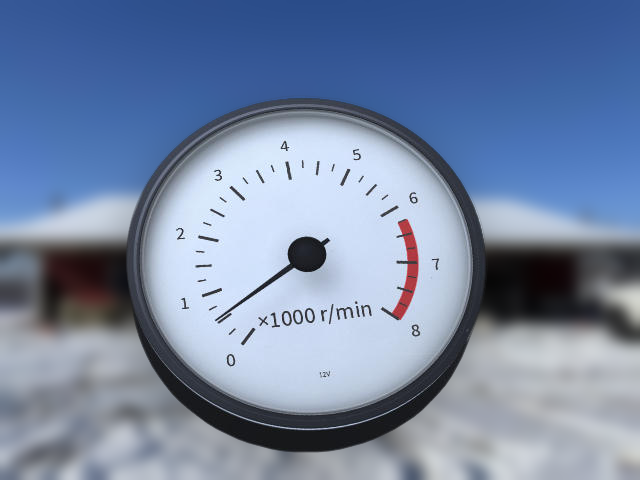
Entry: 500rpm
